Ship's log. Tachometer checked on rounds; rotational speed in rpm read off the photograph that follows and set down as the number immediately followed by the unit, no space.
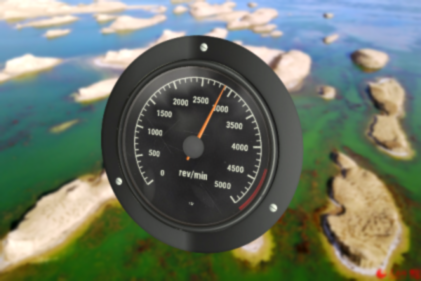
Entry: 2900rpm
